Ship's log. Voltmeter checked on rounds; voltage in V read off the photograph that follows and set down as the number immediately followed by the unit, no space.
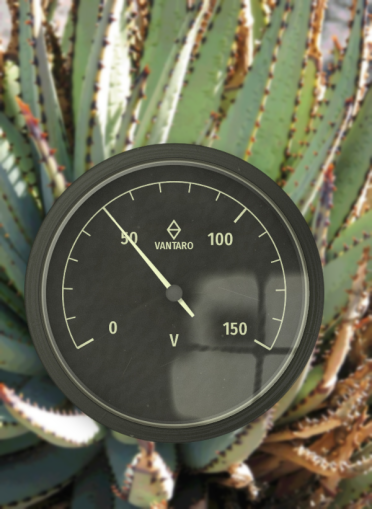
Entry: 50V
